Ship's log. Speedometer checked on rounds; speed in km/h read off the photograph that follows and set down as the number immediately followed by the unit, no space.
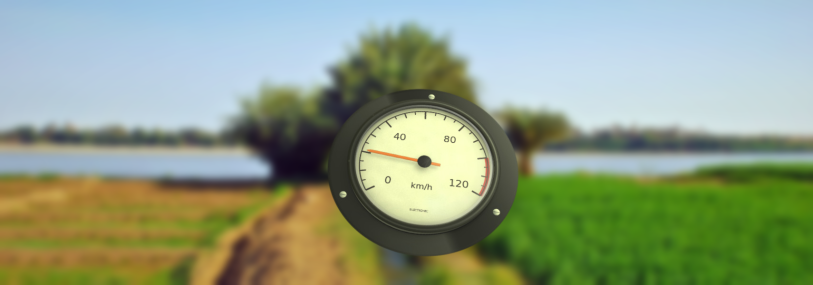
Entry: 20km/h
